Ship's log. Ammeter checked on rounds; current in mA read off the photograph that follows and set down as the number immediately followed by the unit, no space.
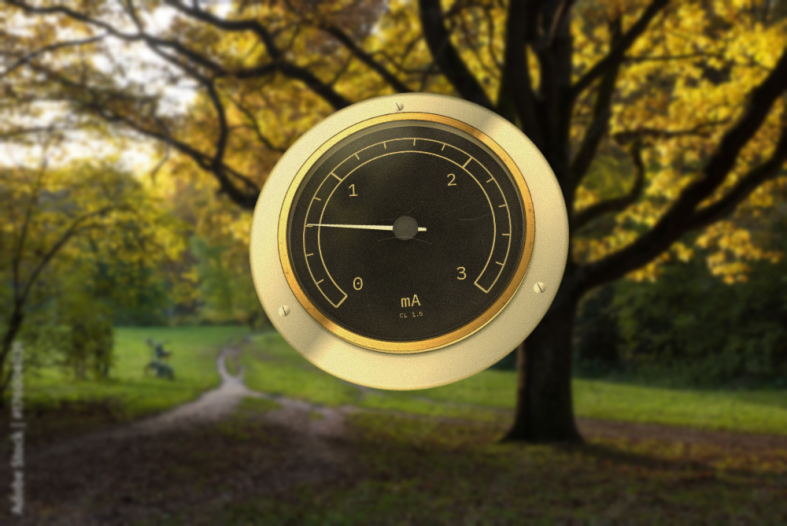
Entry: 0.6mA
